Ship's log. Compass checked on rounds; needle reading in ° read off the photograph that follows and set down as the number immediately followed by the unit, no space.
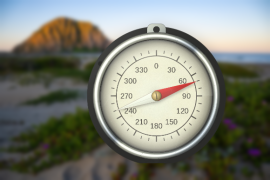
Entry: 70°
